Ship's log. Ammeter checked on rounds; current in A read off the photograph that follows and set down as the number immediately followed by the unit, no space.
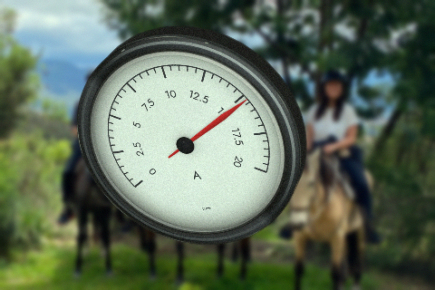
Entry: 15.25A
